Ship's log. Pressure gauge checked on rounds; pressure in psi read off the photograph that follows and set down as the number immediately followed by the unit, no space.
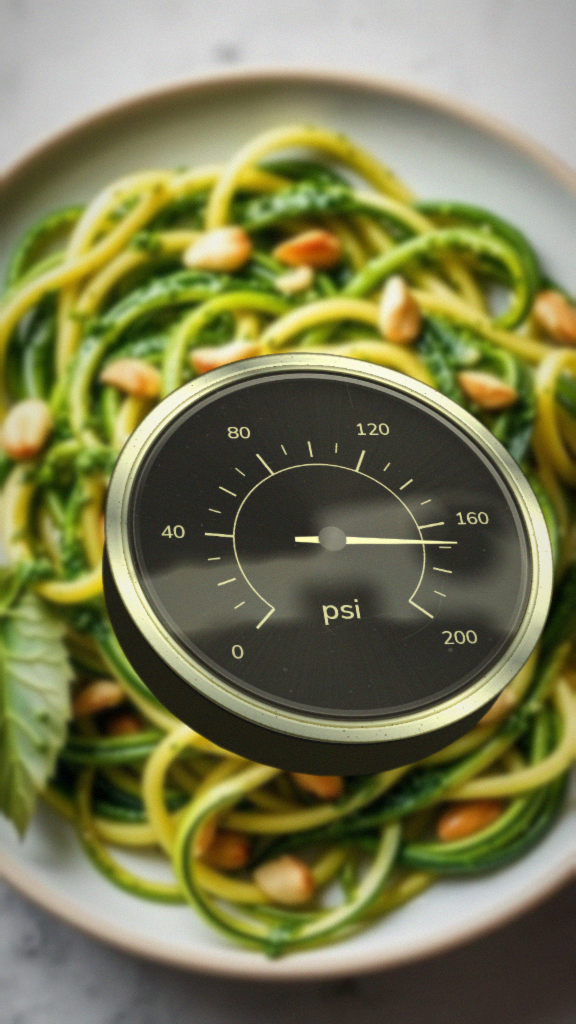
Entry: 170psi
